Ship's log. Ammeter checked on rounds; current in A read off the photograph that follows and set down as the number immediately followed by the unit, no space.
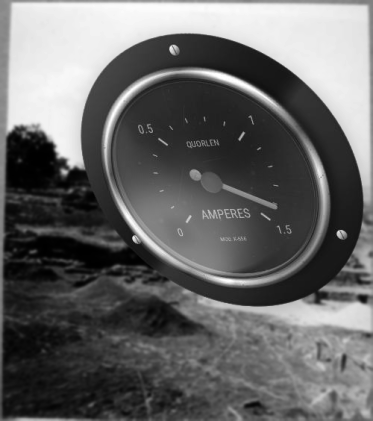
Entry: 1.4A
